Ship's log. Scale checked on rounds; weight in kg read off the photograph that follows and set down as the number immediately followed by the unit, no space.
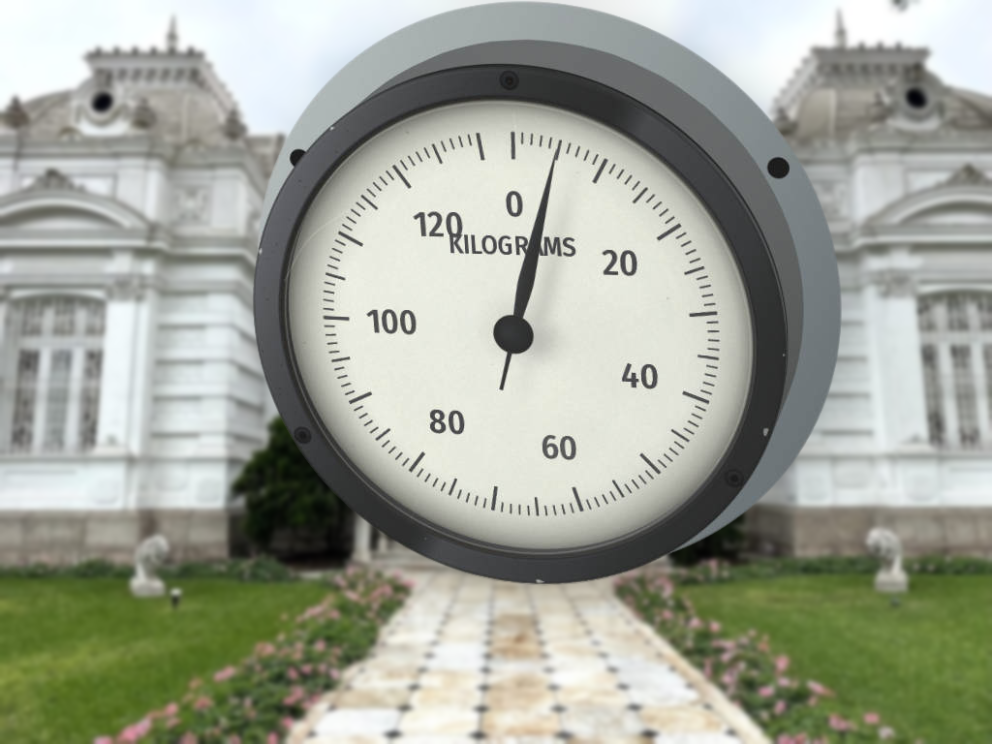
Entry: 5kg
